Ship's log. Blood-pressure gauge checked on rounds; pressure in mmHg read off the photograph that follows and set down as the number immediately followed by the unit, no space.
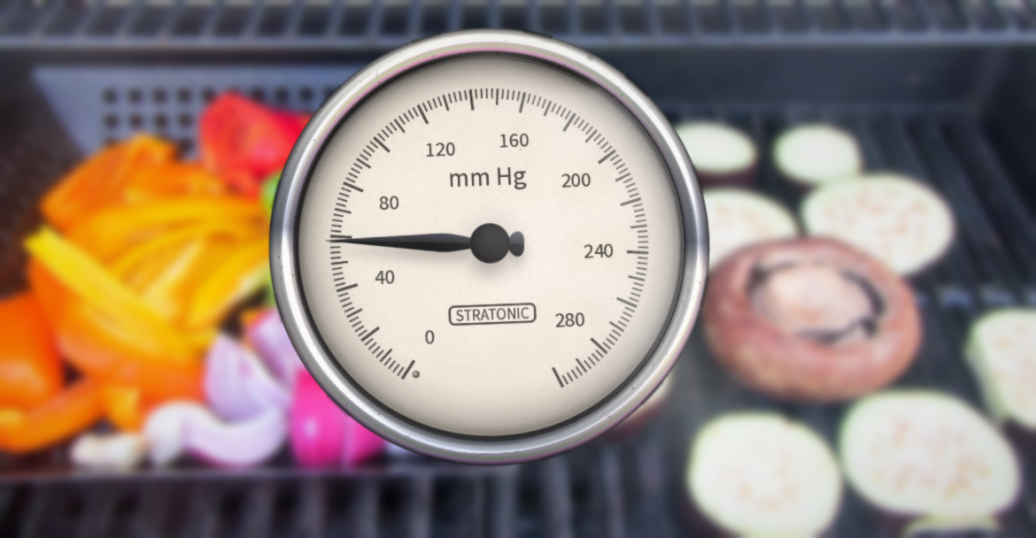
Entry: 58mmHg
